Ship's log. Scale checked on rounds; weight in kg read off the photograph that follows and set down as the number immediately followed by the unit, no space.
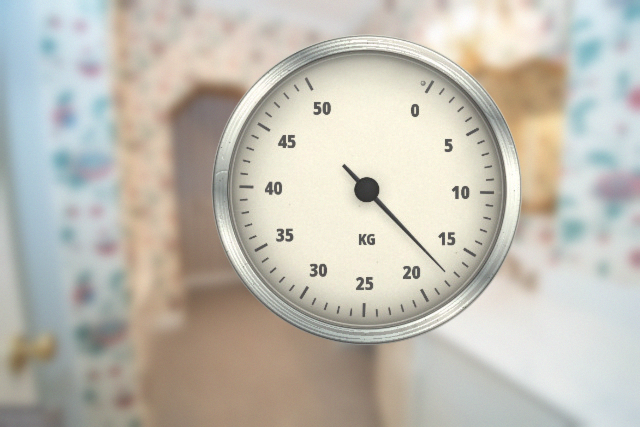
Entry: 17.5kg
